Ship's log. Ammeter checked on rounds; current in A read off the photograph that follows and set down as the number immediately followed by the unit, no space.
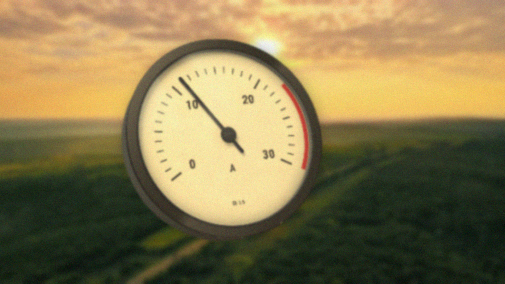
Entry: 11A
